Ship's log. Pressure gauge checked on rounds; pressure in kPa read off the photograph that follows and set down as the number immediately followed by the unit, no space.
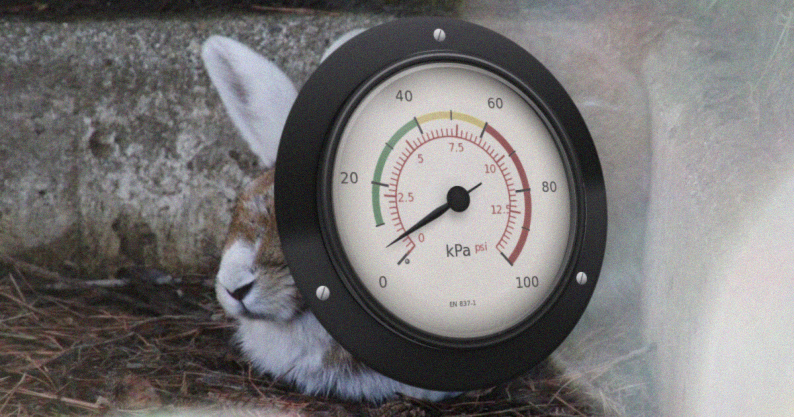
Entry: 5kPa
